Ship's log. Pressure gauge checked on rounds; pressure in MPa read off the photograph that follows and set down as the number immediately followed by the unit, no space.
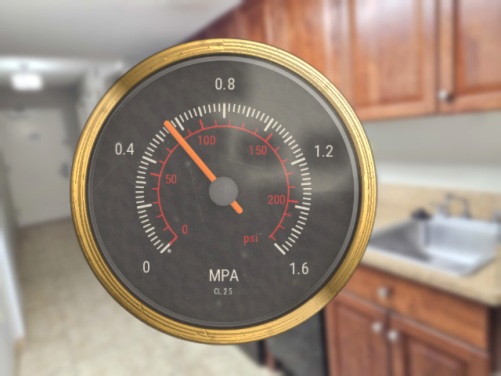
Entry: 0.56MPa
